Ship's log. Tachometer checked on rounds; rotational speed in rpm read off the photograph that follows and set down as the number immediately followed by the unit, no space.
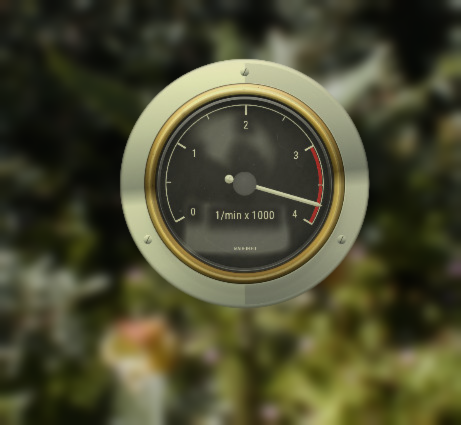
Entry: 3750rpm
